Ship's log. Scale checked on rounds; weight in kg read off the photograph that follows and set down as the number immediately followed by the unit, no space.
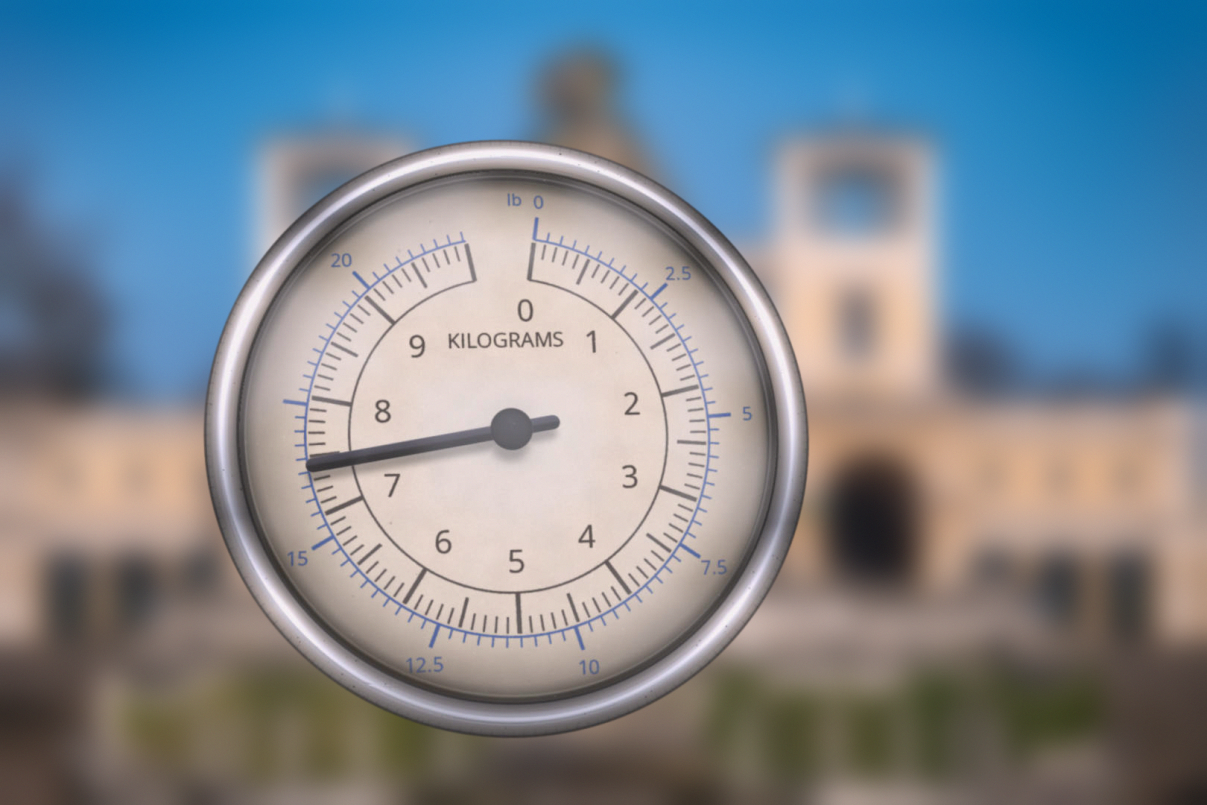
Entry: 7.4kg
